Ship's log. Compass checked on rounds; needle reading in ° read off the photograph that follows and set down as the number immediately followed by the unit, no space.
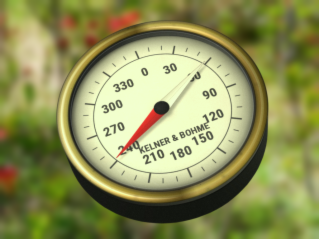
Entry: 240°
